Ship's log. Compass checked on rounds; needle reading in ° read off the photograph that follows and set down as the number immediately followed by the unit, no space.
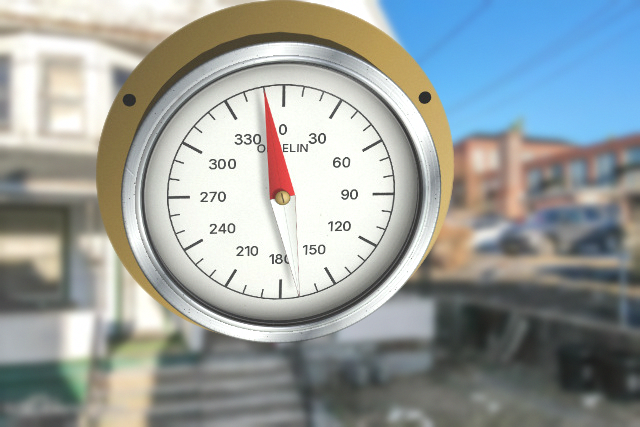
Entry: 350°
